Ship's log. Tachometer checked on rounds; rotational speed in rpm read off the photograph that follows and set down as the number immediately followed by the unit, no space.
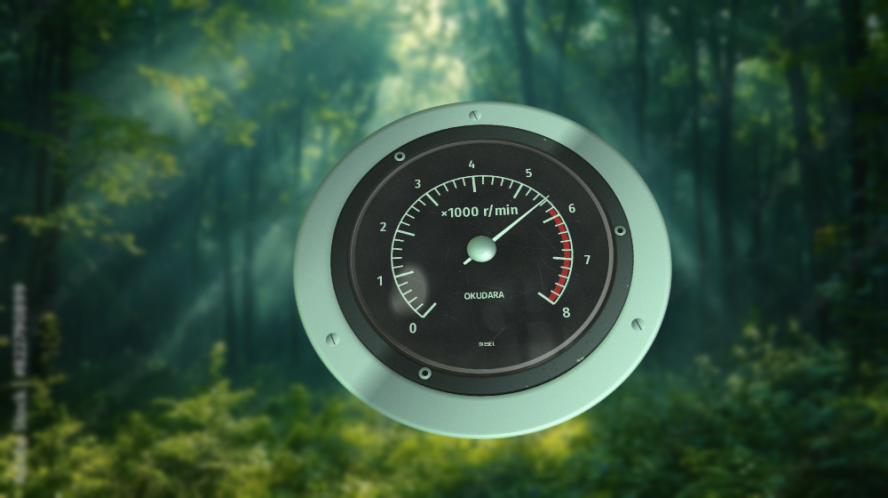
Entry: 5600rpm
